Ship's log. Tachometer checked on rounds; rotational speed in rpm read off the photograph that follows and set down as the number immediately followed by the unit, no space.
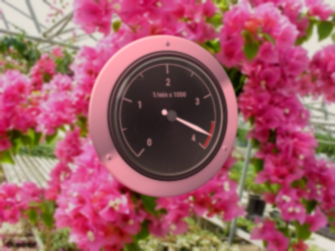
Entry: 3750rpm
